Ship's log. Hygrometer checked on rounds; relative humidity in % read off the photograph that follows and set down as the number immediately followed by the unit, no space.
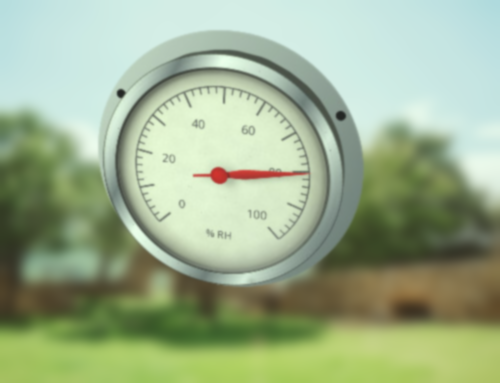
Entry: 80%
